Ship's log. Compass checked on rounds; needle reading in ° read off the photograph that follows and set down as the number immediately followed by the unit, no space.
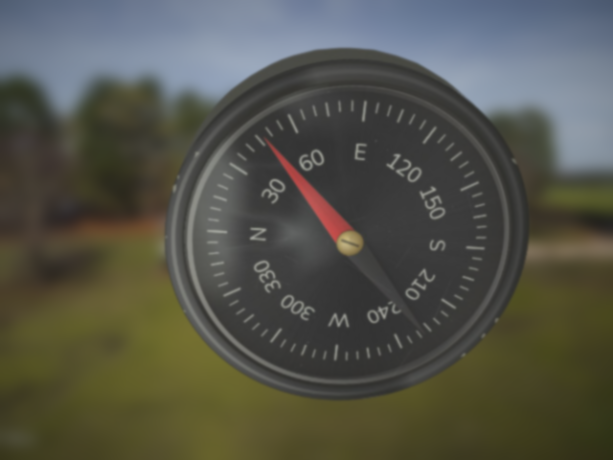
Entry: 47.5°
